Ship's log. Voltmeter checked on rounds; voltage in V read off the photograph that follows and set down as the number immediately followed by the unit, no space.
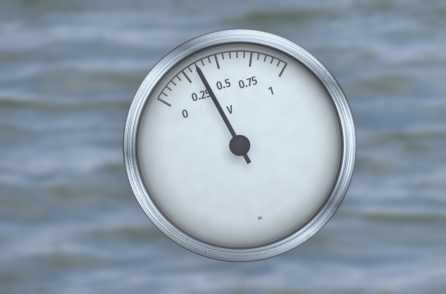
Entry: 0.35V
